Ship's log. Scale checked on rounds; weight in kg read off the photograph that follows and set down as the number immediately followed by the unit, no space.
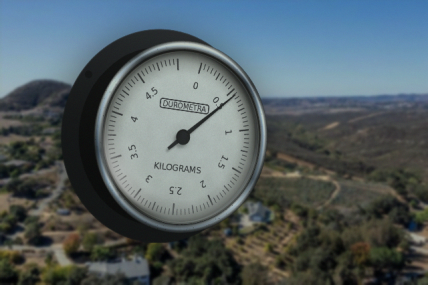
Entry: 0.55kg
